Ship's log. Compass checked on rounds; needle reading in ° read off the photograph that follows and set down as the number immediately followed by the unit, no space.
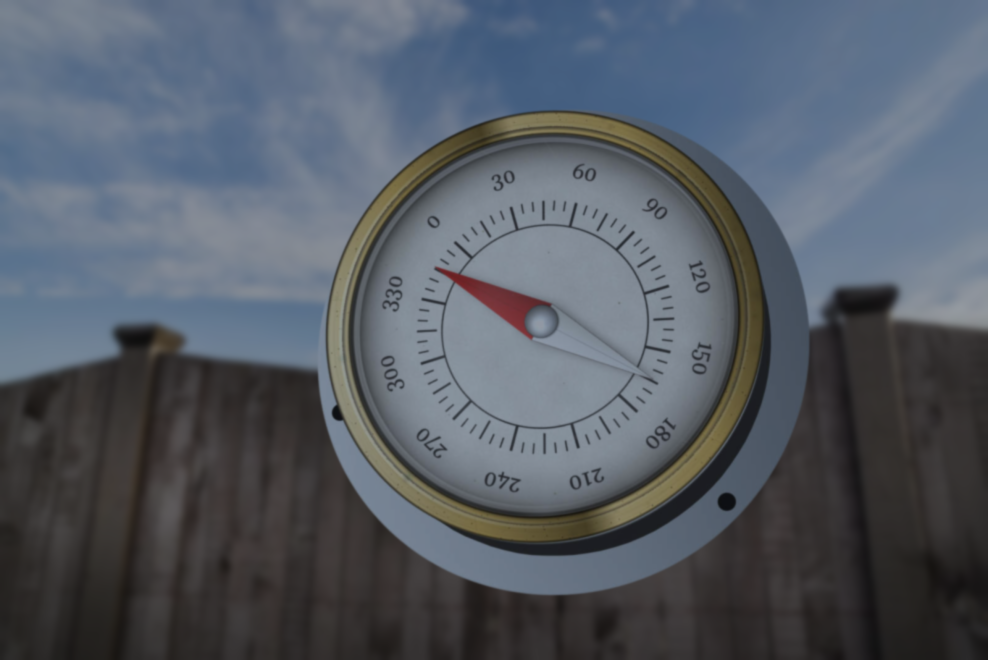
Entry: 345°
